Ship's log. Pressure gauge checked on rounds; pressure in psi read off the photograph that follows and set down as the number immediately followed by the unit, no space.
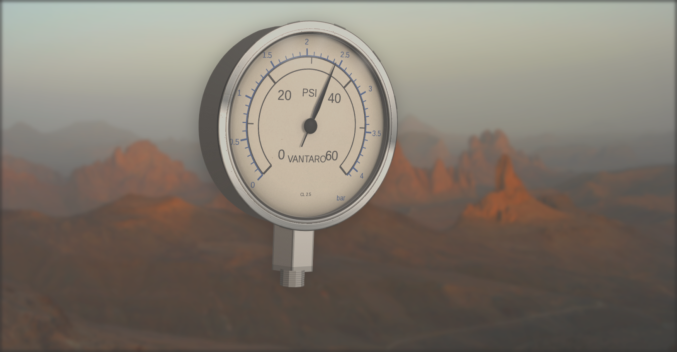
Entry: 35psi
